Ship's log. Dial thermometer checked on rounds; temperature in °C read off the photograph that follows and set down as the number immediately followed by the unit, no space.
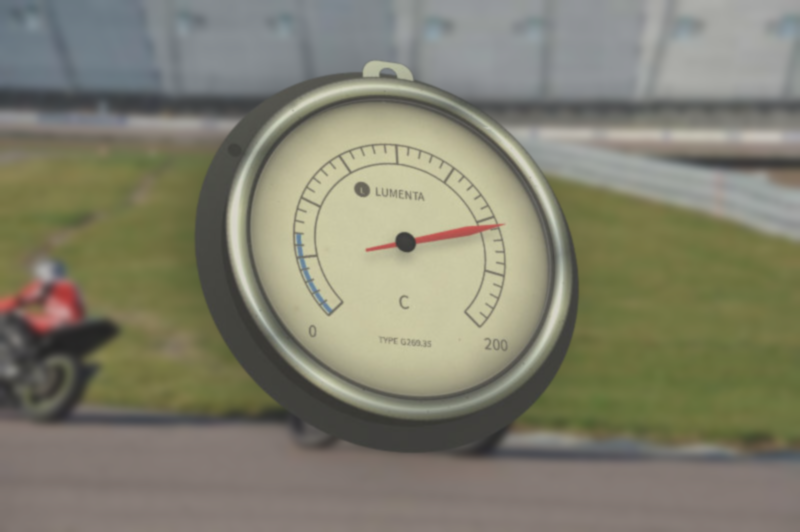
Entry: 155°C
